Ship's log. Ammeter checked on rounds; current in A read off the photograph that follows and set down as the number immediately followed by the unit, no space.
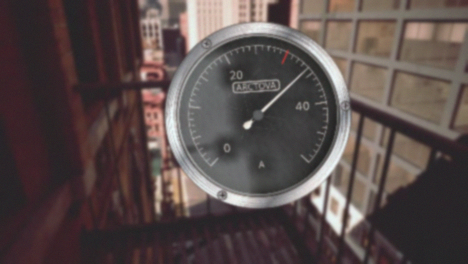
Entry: 34A
